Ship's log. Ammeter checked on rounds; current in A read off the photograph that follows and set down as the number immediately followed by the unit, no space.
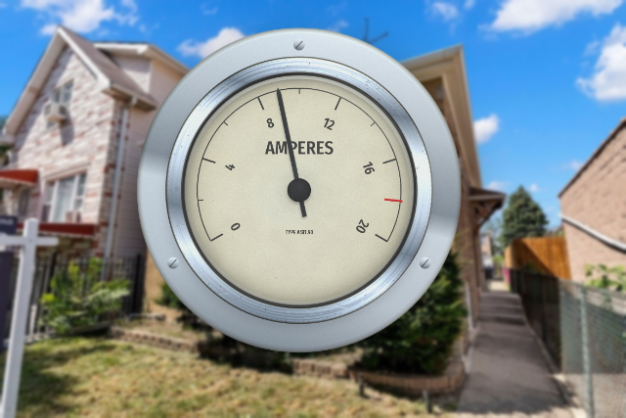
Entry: 9A
